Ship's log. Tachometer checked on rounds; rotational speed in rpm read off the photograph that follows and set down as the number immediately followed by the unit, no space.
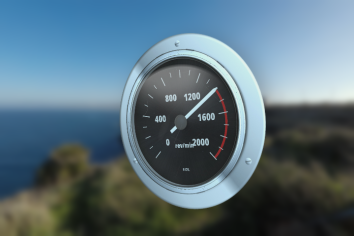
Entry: 1400rpm
